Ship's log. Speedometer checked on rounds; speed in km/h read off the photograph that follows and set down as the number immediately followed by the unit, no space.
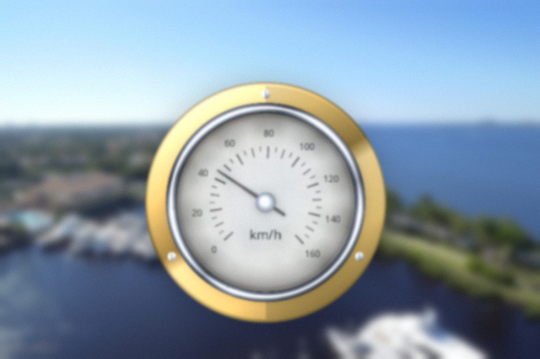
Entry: 45km/h
